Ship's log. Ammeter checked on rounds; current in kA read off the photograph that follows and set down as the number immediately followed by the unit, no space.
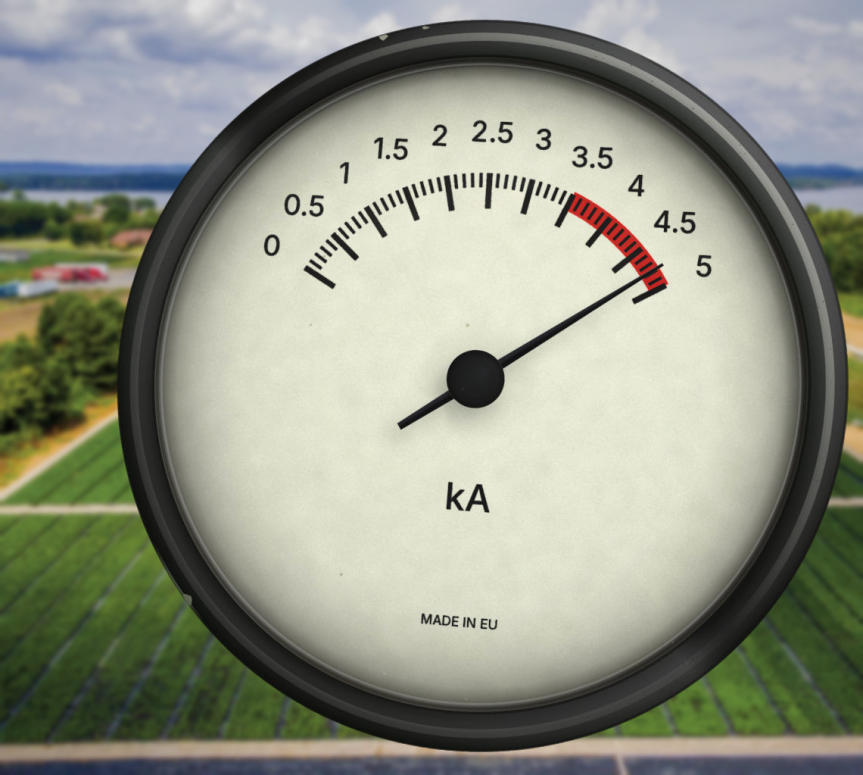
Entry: 4.8kA
